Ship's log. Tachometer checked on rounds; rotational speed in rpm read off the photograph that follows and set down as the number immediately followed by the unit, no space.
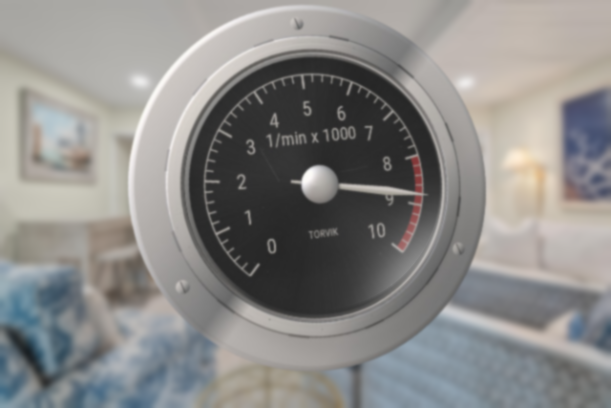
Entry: 8800rpm
